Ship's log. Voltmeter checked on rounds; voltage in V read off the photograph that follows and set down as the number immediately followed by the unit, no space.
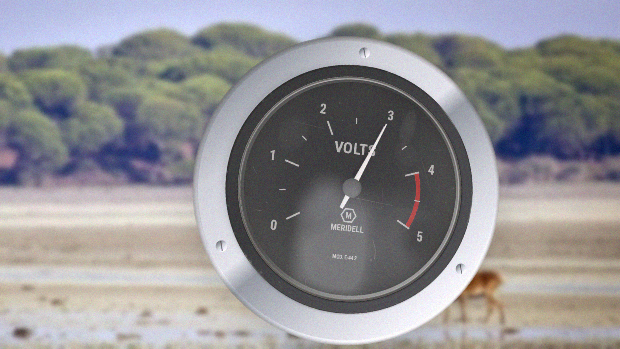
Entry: 3V
